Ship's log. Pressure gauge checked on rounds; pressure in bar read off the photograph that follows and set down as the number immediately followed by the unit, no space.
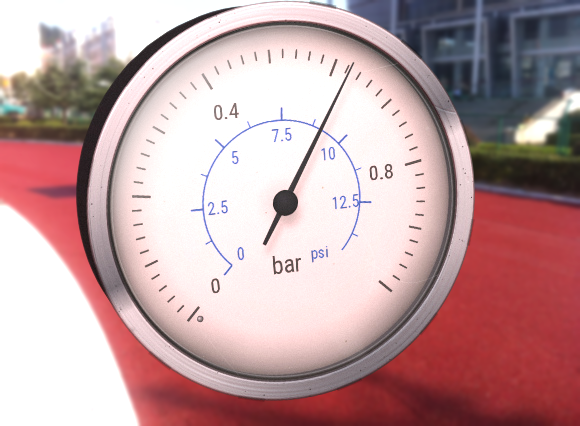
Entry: 0.62bar
